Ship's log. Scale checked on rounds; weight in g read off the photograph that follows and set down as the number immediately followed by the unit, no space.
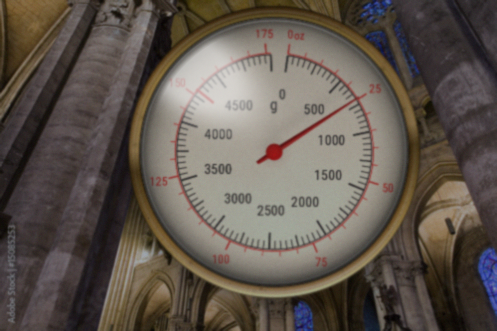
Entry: 700g
